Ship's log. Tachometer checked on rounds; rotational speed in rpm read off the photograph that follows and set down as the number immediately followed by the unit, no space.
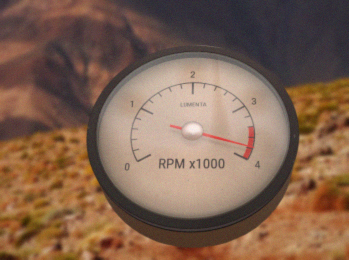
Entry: 3800rpm
